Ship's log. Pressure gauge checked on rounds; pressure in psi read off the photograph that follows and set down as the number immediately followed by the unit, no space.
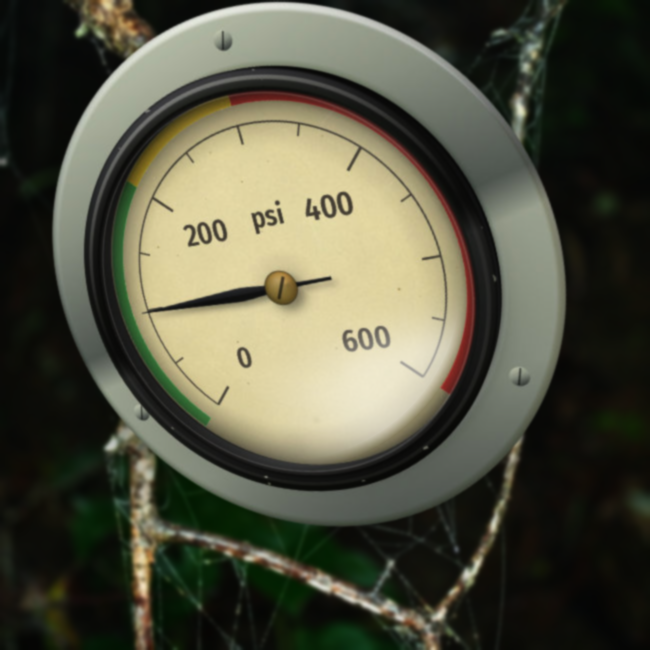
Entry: 100psi
